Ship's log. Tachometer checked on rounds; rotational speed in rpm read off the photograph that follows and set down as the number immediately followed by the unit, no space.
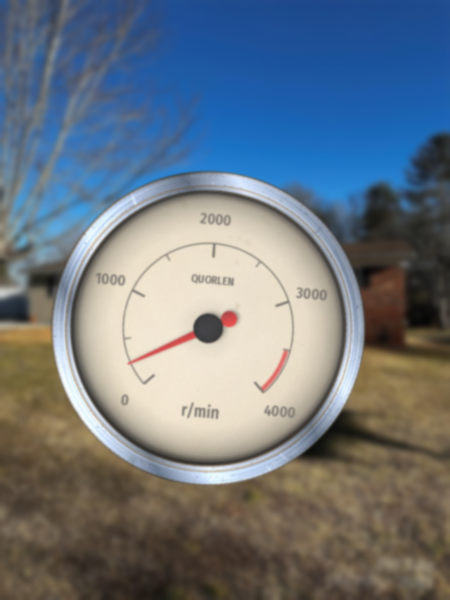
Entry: 250rpm
